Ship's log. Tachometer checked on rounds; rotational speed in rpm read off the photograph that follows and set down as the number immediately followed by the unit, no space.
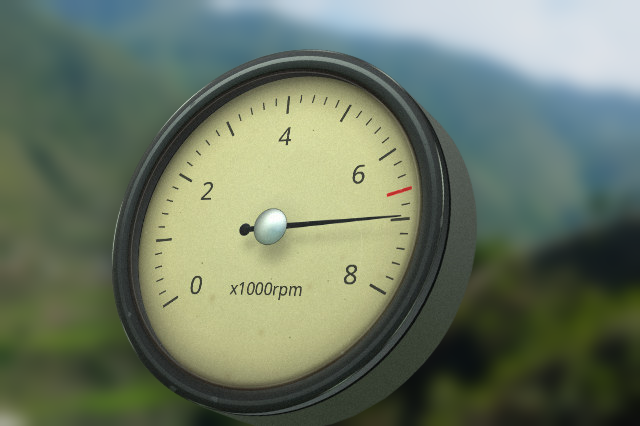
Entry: 7000rpm
